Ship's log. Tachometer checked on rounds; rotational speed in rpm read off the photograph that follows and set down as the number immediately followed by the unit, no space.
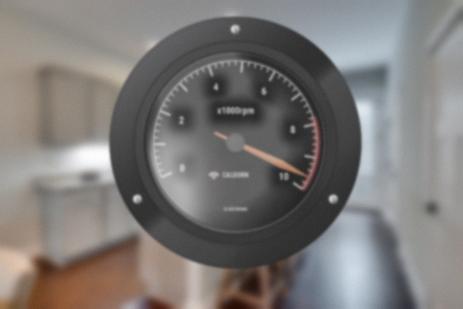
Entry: 9600rpm
